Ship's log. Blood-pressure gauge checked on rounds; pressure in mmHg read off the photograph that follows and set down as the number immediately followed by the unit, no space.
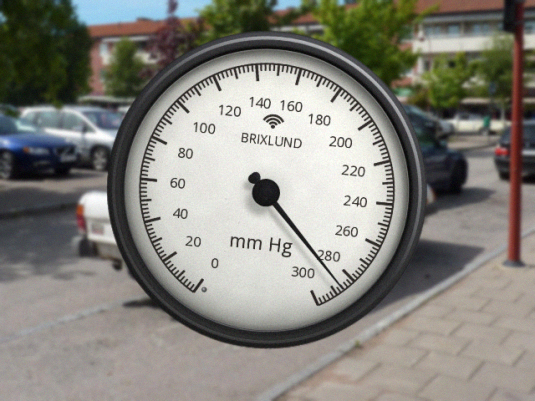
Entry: 286mmHg
